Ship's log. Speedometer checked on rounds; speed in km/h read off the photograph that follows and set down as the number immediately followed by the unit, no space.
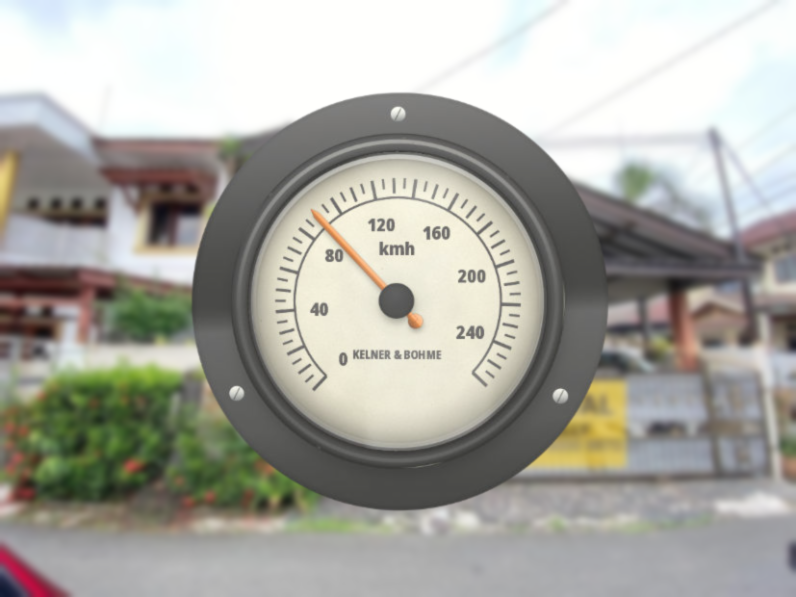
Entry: 90km/h
